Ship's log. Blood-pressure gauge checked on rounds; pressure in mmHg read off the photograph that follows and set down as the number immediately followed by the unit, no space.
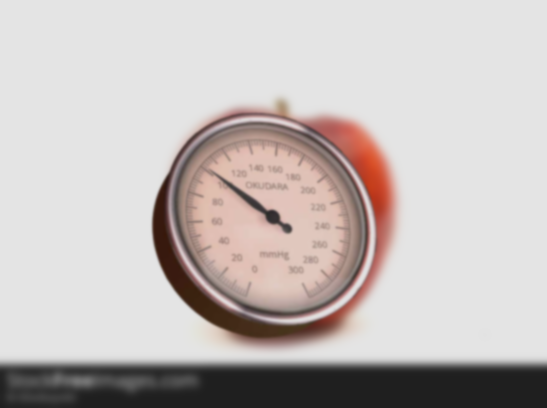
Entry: 100mmHg
